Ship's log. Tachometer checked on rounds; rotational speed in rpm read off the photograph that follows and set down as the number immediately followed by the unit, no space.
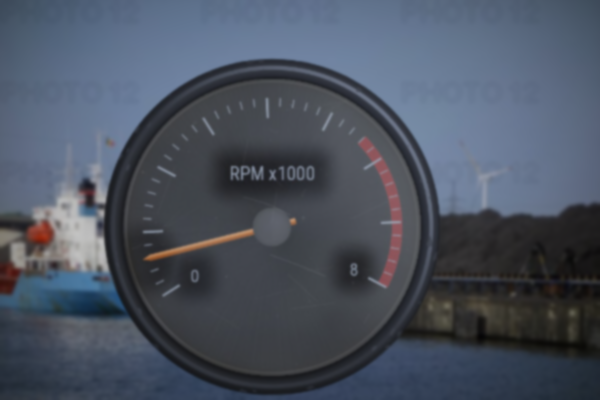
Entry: 600rpm
